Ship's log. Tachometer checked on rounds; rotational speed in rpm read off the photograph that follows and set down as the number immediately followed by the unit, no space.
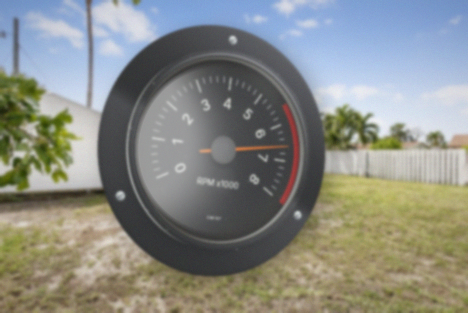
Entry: 6600rpm
